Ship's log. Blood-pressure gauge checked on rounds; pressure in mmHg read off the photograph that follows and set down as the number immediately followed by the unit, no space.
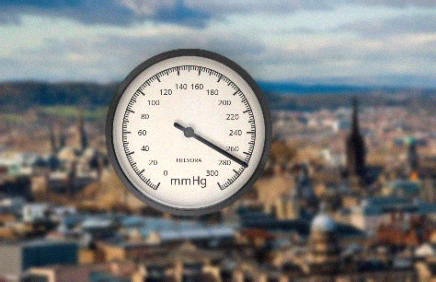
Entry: 270mmHg
